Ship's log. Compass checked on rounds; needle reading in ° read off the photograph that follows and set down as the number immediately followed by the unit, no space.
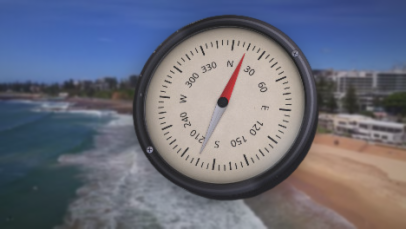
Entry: 15°
